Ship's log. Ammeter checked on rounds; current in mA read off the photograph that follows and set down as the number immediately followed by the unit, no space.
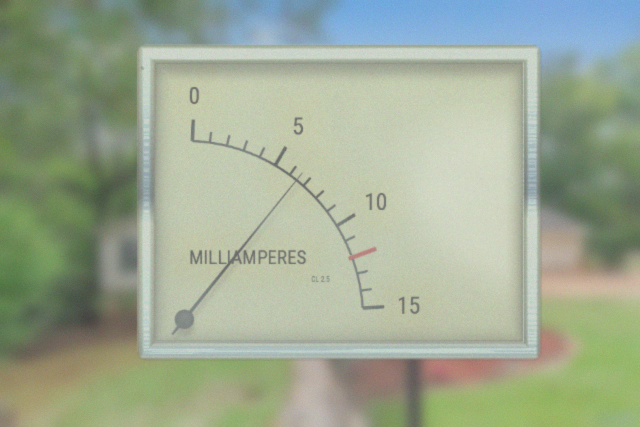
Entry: 6.5mA
